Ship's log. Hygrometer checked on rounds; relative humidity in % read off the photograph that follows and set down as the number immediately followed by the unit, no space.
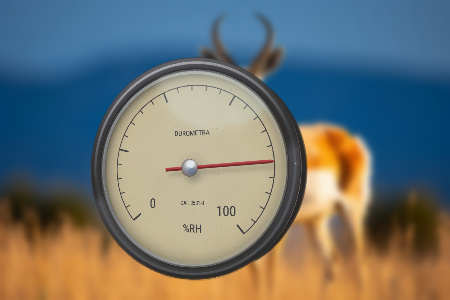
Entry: 80%
